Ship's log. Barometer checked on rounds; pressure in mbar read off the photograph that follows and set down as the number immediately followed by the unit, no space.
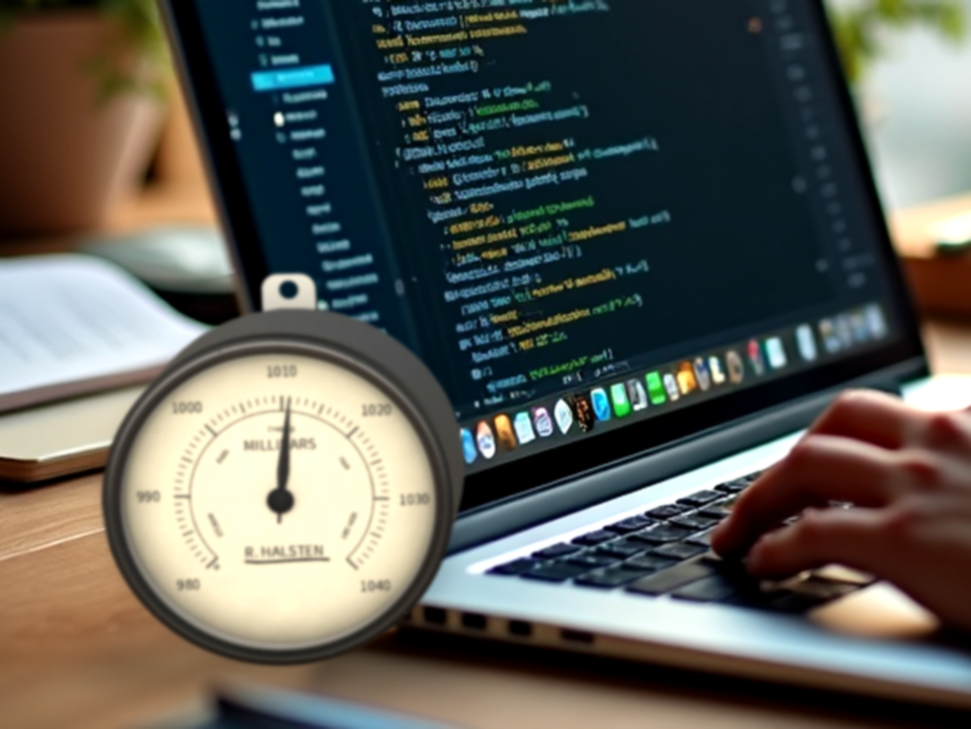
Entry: 1011mbar
